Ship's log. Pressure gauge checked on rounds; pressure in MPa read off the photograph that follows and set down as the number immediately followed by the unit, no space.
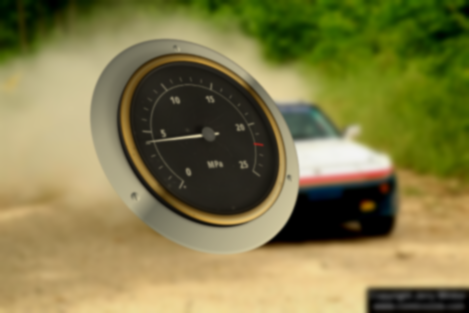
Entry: 4MPa
